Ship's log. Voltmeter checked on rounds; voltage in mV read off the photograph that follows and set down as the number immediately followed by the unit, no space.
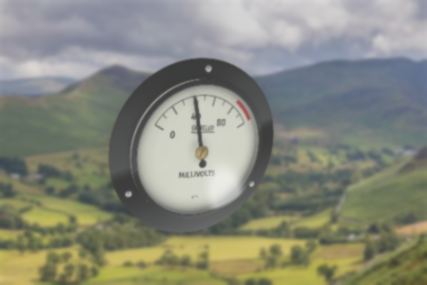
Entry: 40mV
